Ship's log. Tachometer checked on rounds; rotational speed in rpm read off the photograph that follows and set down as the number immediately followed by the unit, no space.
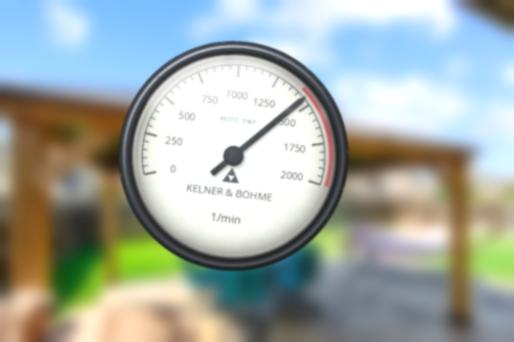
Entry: 1450rpm
